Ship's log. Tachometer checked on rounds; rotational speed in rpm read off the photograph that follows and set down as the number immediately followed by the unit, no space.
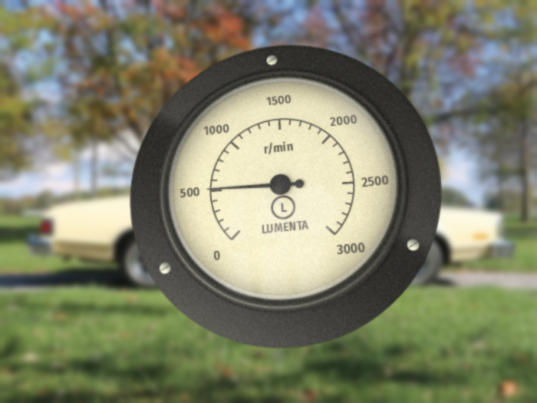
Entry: 500rpm
